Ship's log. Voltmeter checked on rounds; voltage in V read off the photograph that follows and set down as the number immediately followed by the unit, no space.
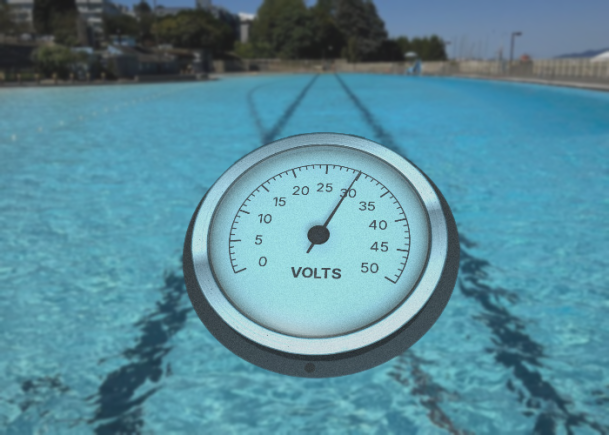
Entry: 30V
